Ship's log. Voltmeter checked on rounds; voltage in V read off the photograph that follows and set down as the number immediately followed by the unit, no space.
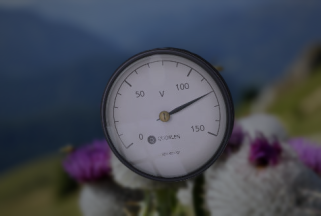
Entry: 120V
